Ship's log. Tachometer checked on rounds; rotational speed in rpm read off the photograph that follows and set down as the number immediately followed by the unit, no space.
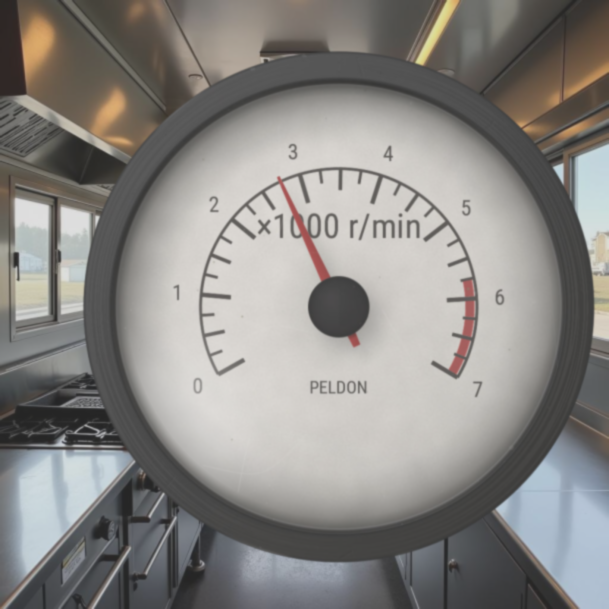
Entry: 2750rpm
